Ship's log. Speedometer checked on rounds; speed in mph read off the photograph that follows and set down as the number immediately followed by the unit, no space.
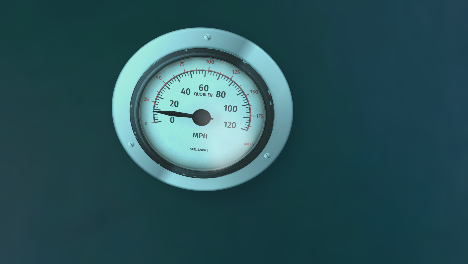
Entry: 10mph
